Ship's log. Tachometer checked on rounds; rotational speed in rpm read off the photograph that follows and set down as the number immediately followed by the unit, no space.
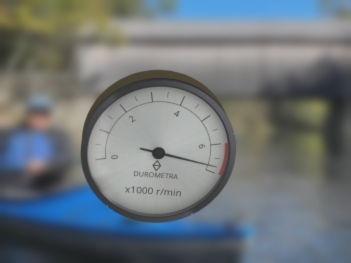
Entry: 6750rpm
